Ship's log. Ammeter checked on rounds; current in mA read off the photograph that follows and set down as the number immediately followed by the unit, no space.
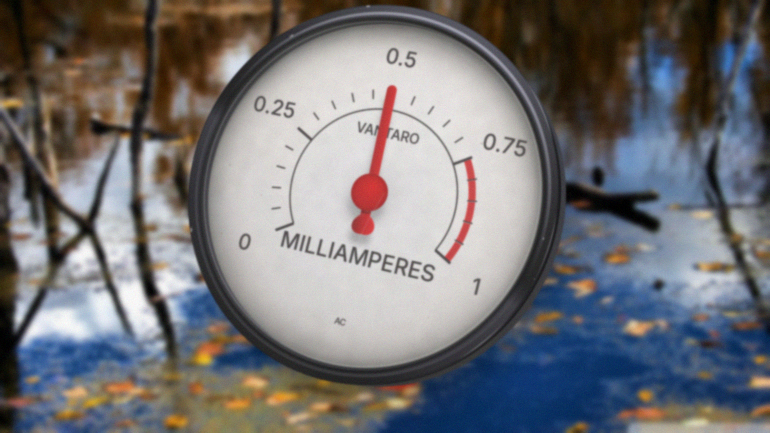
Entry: 0.5mA
